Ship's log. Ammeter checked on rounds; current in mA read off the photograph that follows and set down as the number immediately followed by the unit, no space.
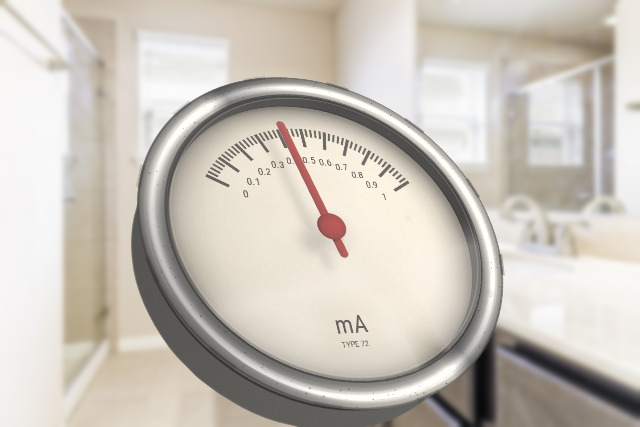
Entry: 0.4mA
